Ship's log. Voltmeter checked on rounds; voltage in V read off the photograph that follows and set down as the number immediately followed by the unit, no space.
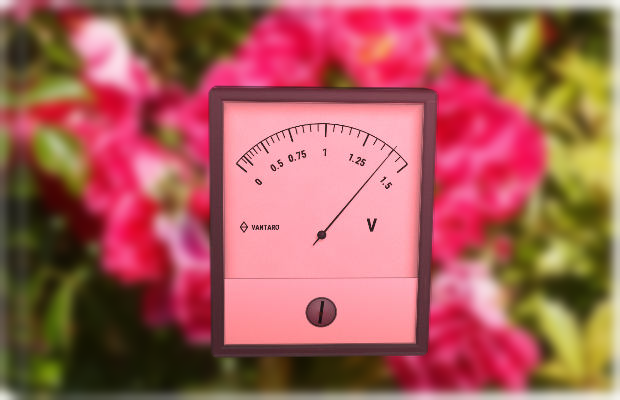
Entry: 1.4V
